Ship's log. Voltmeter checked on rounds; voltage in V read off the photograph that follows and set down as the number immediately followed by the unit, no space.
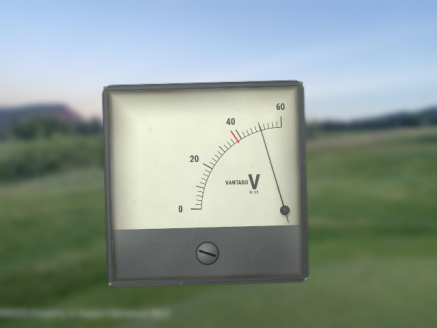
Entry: 50V
